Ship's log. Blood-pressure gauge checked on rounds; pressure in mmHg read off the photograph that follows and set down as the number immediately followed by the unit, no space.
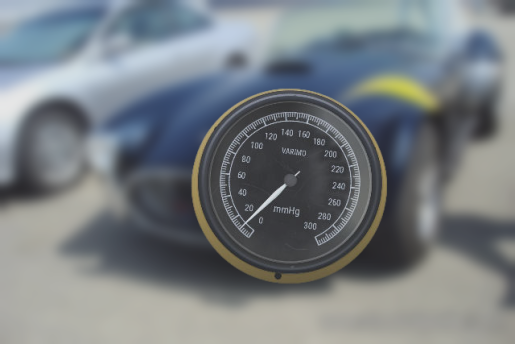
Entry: 10mmHg
